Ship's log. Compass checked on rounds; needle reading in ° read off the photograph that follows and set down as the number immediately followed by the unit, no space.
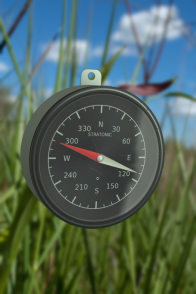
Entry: 290°
